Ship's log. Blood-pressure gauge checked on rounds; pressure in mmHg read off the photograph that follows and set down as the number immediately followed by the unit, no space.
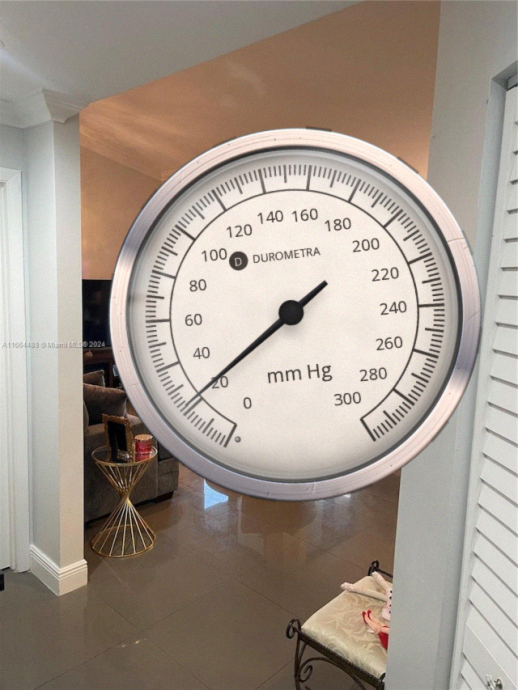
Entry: 22mmHg
